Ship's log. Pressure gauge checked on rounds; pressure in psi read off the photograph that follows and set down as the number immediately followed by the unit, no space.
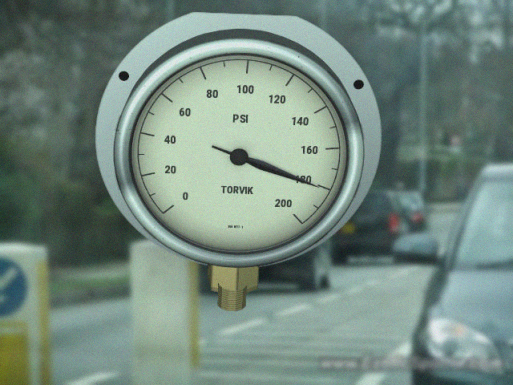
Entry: 180psi
